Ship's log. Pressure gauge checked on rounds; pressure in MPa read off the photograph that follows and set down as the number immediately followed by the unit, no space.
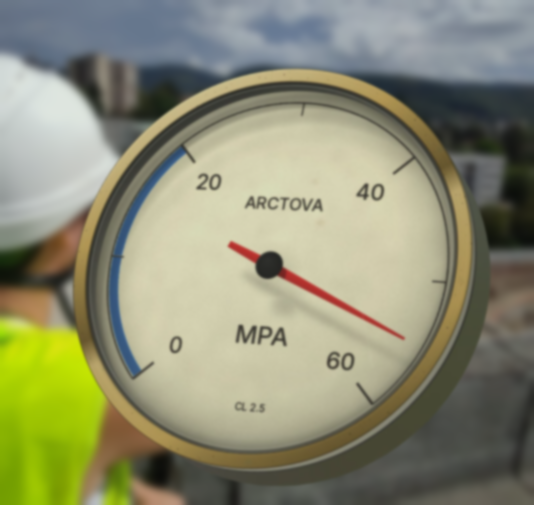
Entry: 55MPa
